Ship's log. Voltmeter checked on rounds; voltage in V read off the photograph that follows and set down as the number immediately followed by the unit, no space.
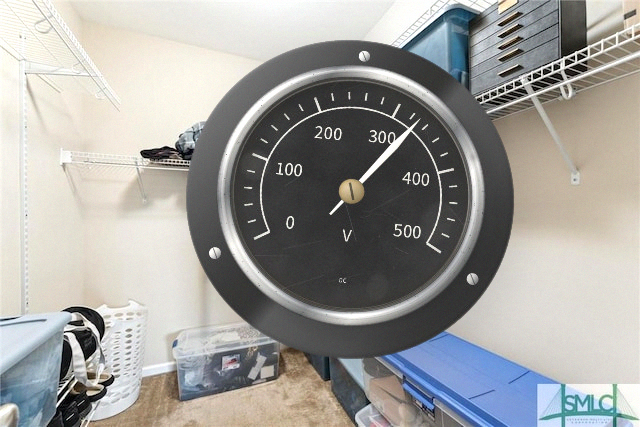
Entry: 330V
